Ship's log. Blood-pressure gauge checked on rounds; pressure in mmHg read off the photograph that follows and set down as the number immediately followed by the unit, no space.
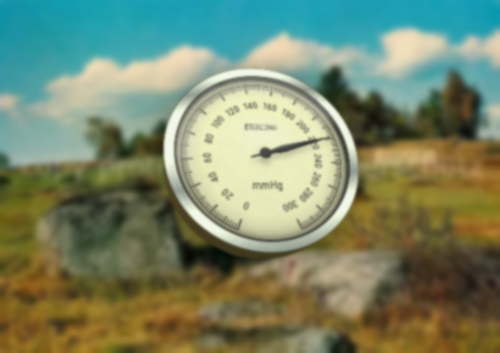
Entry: 220mmHg
